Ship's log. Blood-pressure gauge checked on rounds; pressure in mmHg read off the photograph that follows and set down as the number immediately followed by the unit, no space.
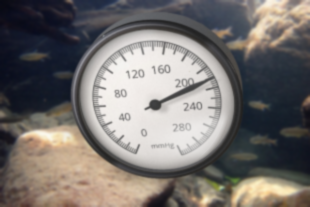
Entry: 210mmHg
